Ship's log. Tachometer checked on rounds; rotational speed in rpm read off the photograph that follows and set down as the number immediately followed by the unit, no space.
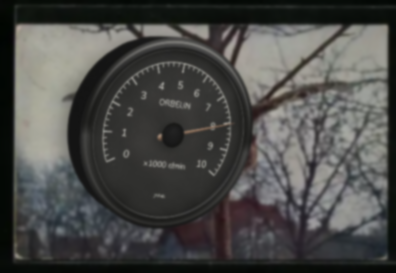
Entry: 8000rpm
